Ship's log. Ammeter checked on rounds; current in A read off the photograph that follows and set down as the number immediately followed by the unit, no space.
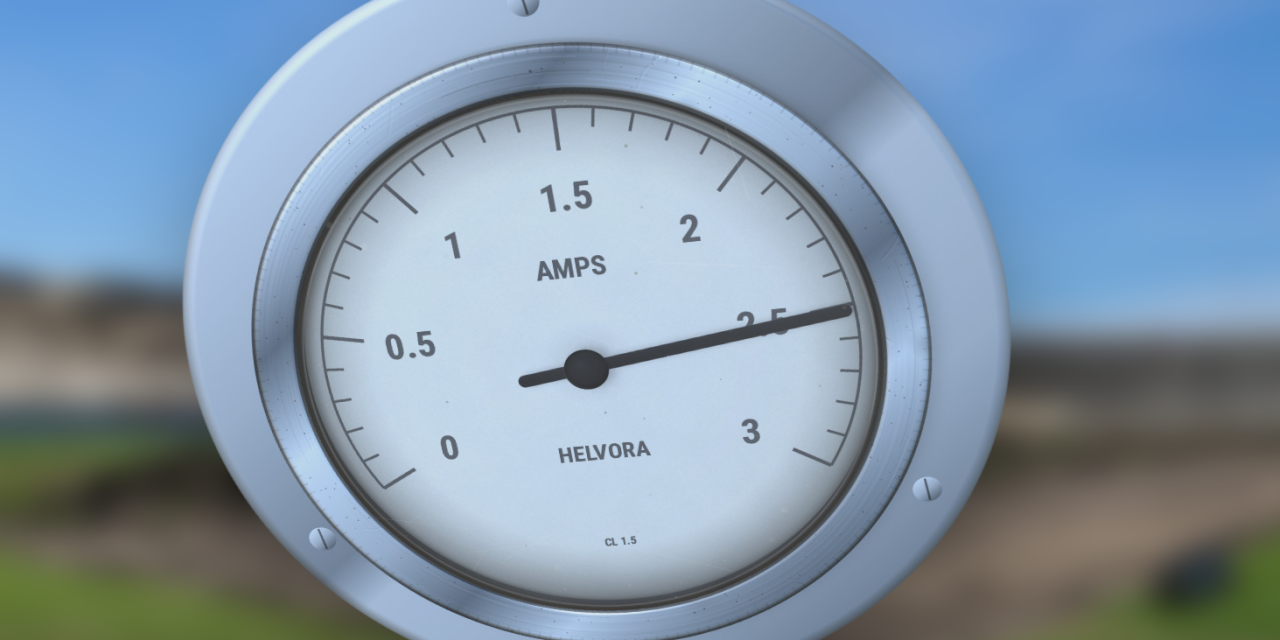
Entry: 2.5A
